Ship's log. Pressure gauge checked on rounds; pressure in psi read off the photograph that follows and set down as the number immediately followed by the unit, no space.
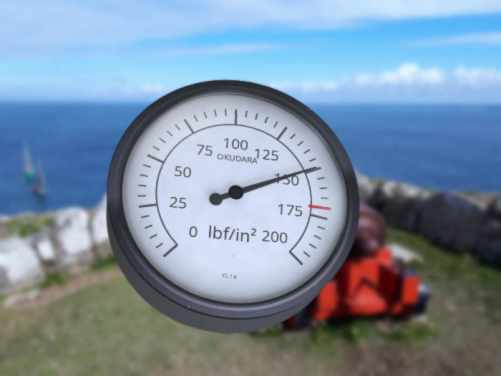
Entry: 150psi
